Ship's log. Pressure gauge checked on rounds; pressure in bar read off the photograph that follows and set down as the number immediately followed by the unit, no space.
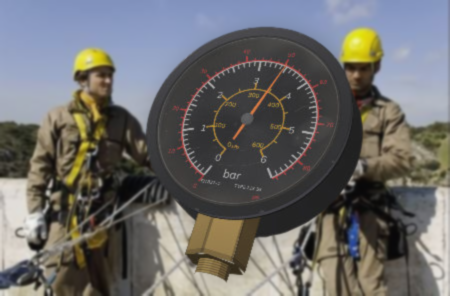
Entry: 3.5bar
